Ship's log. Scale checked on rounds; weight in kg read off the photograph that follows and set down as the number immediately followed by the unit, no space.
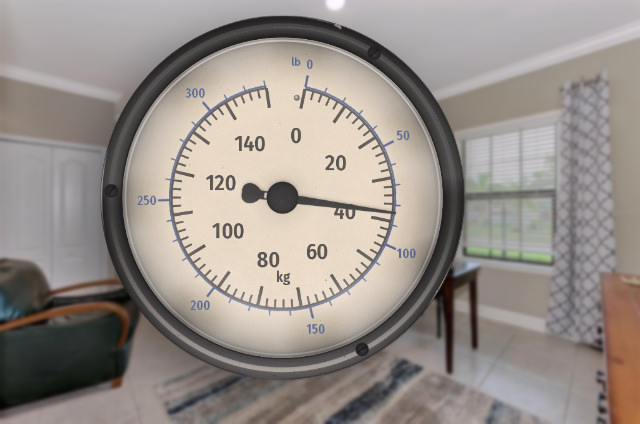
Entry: 38kg
